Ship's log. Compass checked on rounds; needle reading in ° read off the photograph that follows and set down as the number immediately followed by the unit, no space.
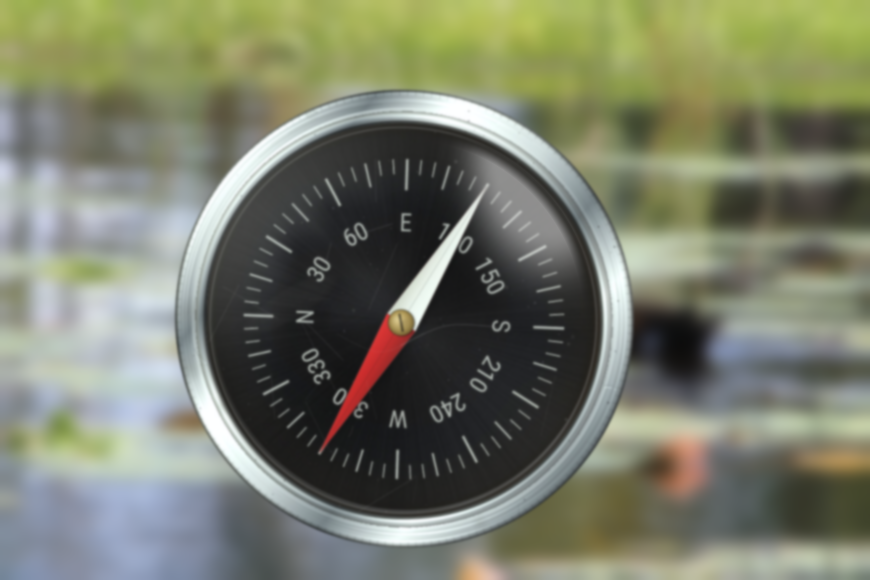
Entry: 300°
